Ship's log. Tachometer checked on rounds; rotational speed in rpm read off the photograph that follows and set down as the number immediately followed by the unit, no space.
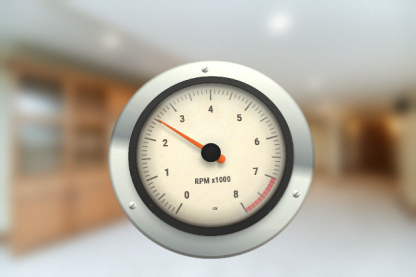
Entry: 2500rpm
